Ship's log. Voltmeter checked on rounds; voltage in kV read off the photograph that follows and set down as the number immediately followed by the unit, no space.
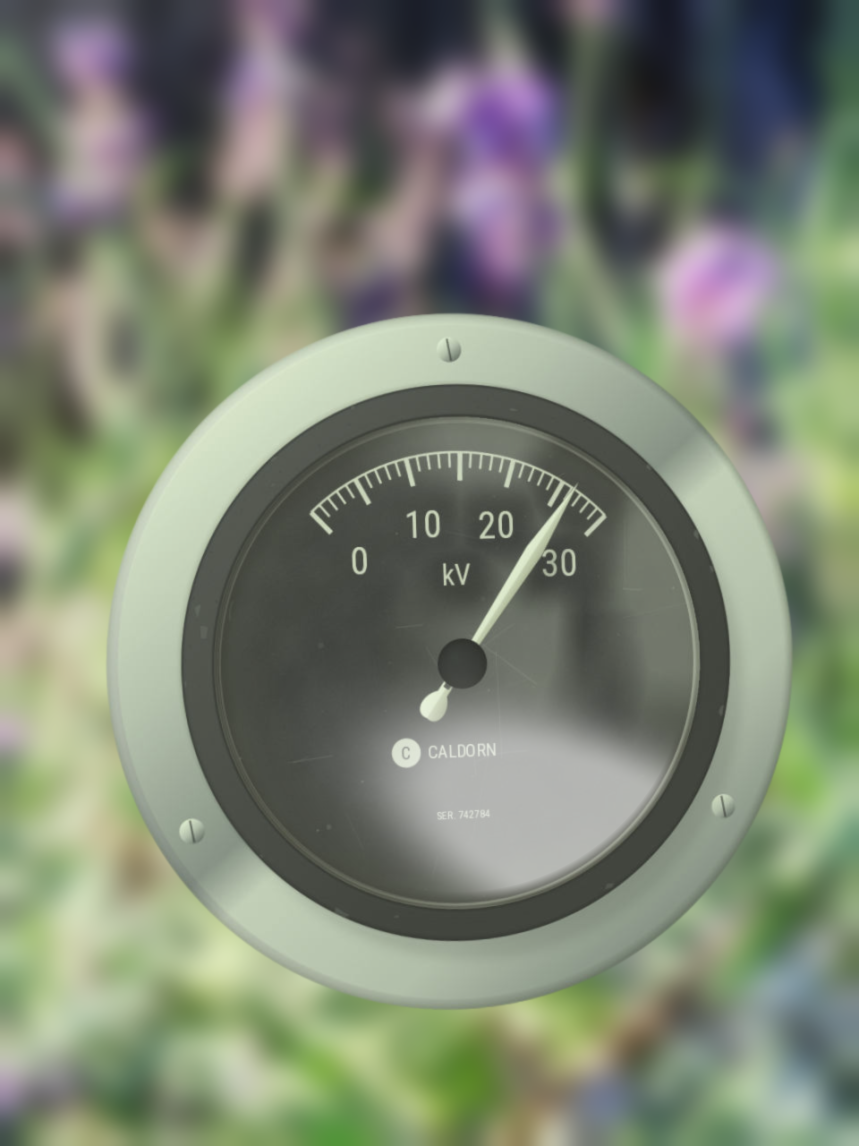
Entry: 26kV
